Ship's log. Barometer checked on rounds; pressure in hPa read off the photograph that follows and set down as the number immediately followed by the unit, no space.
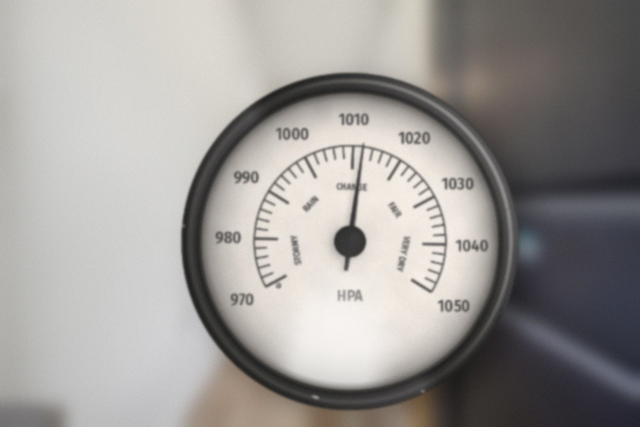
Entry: 1012hPa
